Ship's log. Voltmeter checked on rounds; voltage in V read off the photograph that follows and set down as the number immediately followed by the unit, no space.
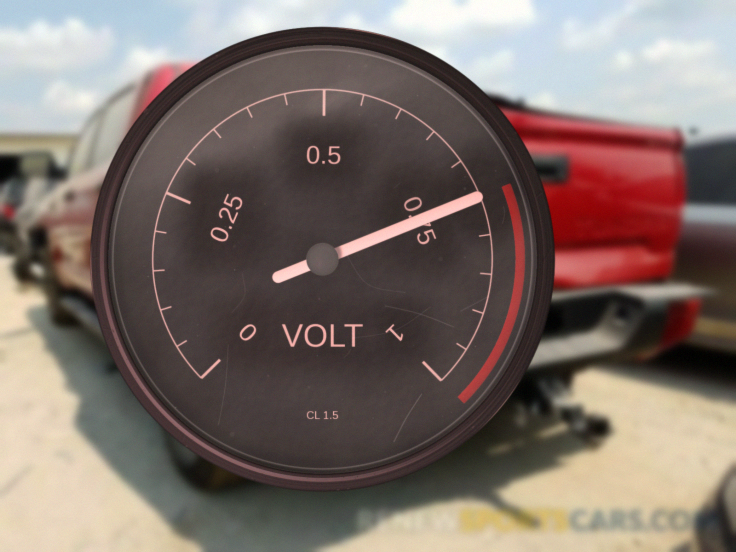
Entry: 0.75V
